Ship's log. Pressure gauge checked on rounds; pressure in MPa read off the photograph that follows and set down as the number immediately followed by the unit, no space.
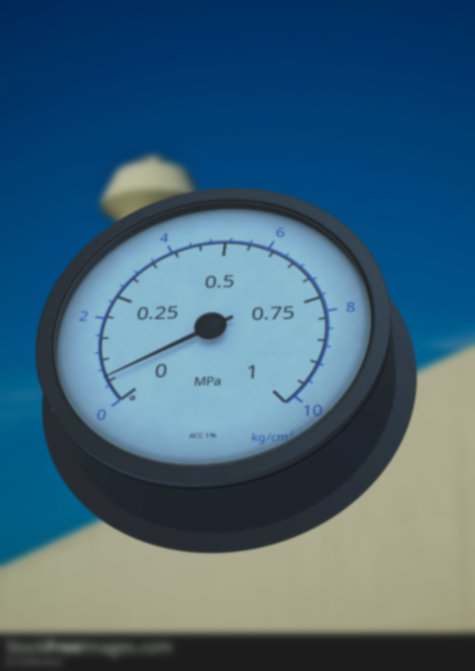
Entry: 0.05MPa
